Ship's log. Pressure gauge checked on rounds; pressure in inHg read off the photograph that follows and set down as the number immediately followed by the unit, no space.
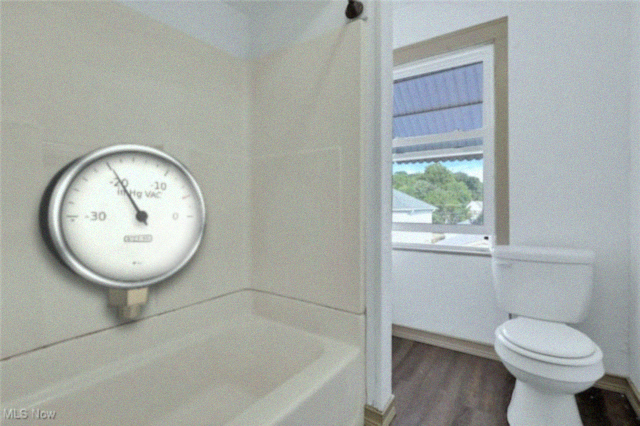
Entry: -20inHg
